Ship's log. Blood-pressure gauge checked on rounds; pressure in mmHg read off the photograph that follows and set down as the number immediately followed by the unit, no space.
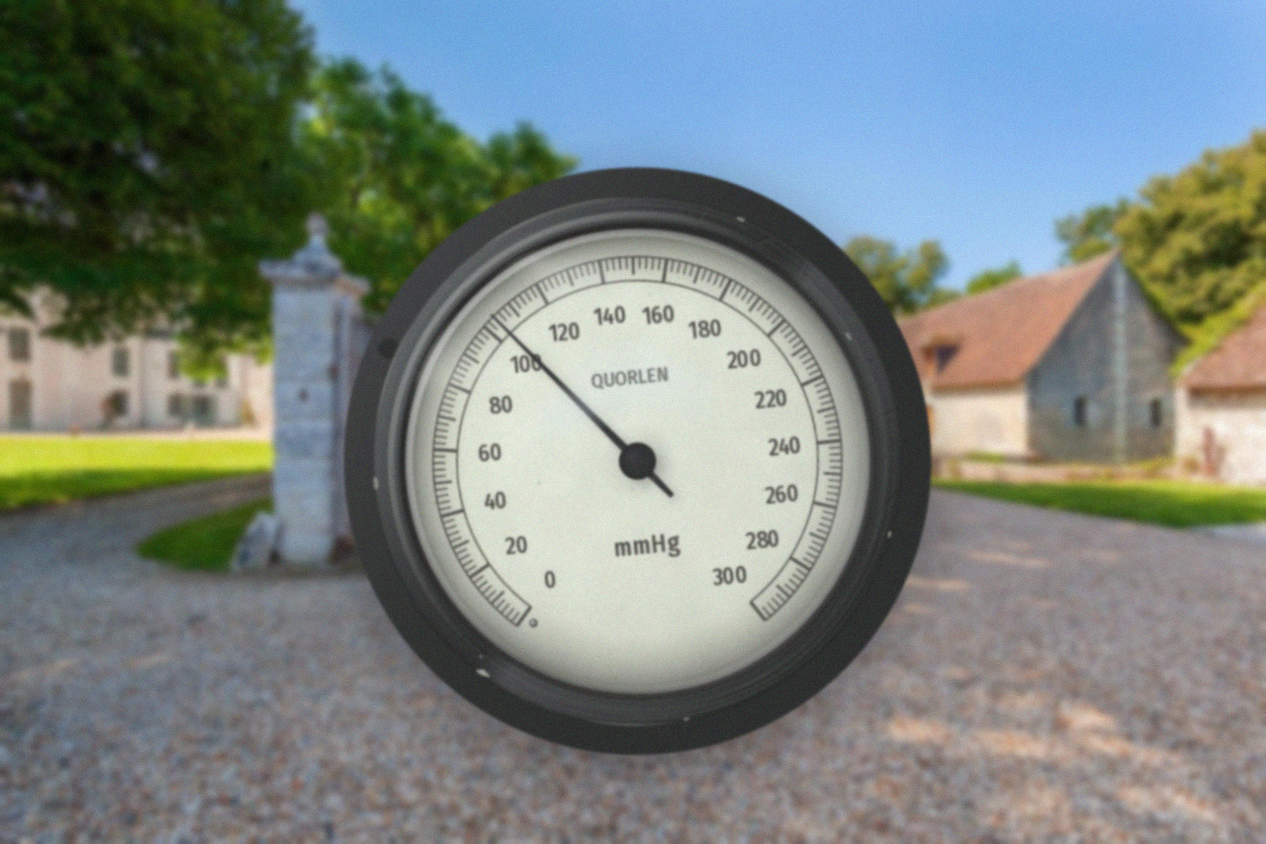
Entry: 104mmHg
